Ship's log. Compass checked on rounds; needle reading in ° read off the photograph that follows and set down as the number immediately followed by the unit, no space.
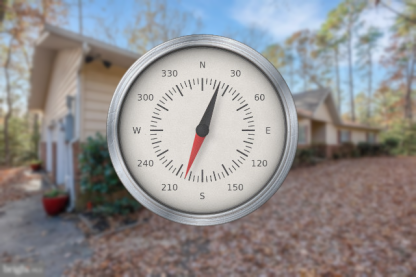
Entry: 200°
